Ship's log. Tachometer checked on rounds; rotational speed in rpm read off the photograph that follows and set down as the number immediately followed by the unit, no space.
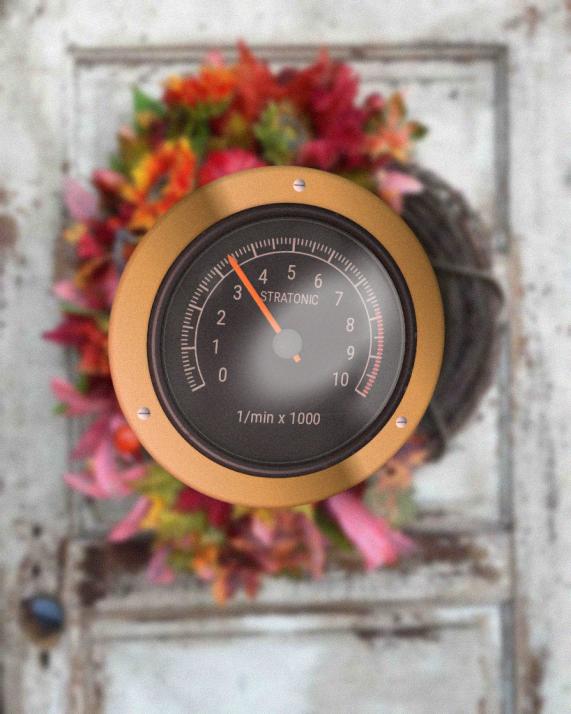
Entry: 3400rpm
